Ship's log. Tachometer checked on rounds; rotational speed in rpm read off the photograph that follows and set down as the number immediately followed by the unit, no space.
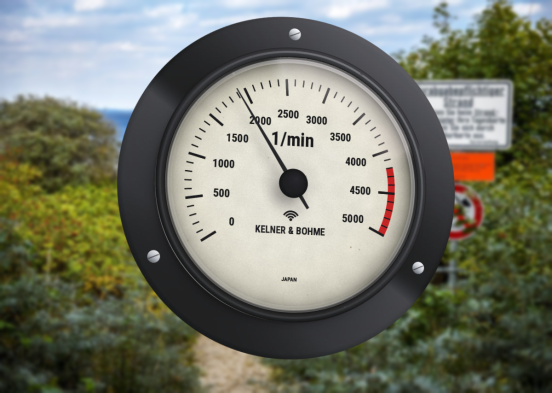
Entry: 1900rpm
